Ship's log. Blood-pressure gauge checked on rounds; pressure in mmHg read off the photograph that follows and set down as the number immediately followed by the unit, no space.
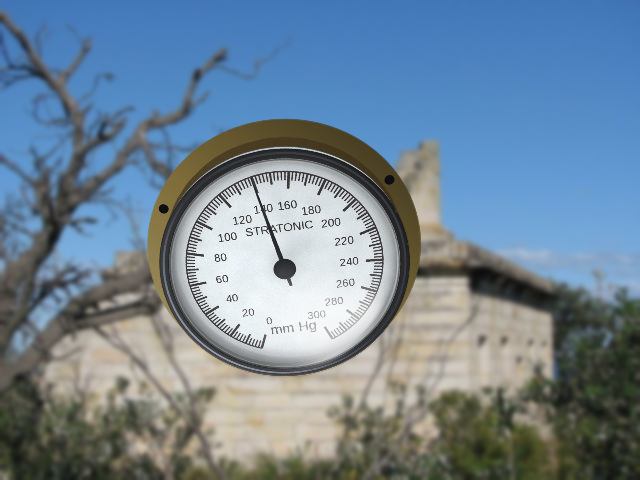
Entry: 140mmHg
